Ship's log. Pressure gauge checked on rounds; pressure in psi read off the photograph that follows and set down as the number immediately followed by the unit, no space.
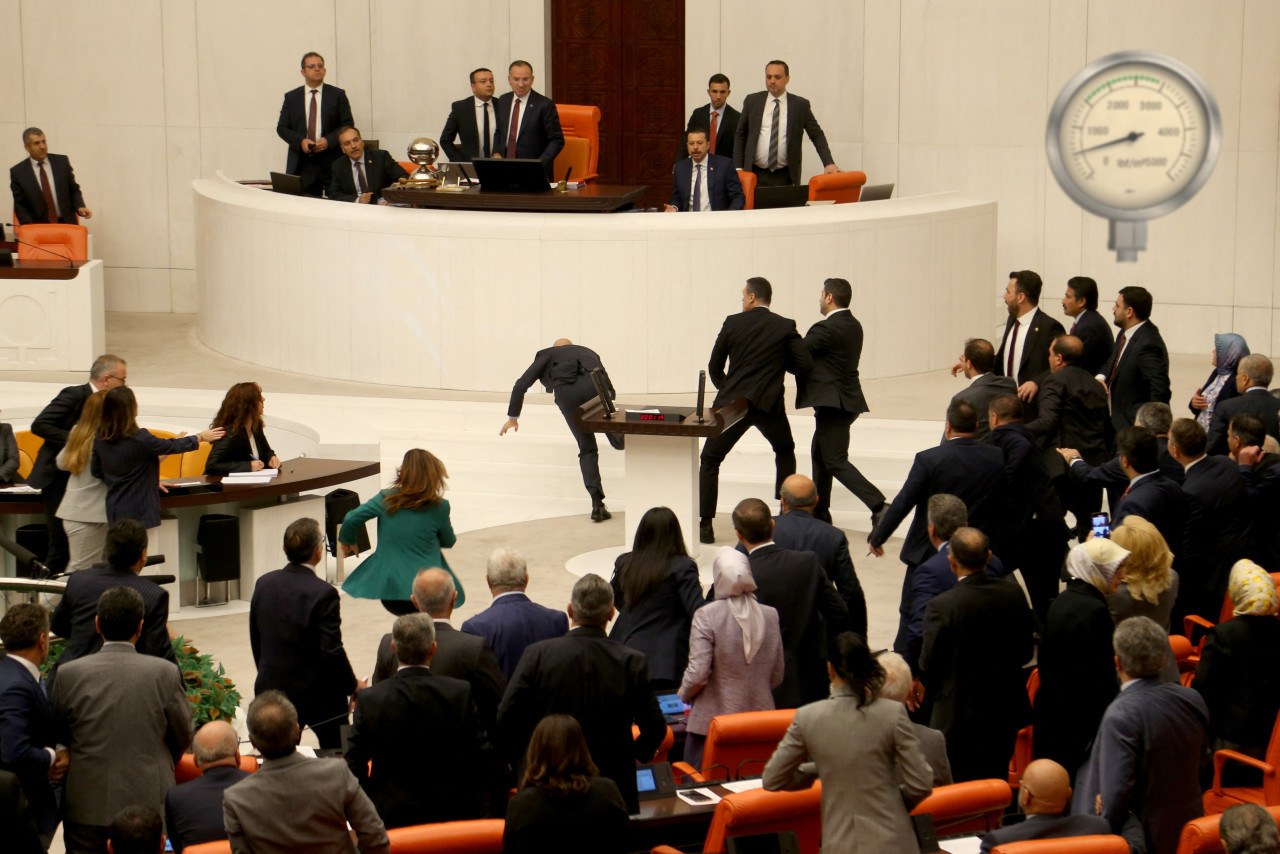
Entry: 500psi
